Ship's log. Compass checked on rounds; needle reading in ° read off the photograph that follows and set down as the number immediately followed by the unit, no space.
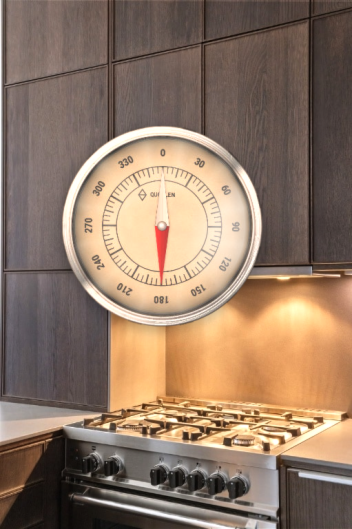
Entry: 180°
